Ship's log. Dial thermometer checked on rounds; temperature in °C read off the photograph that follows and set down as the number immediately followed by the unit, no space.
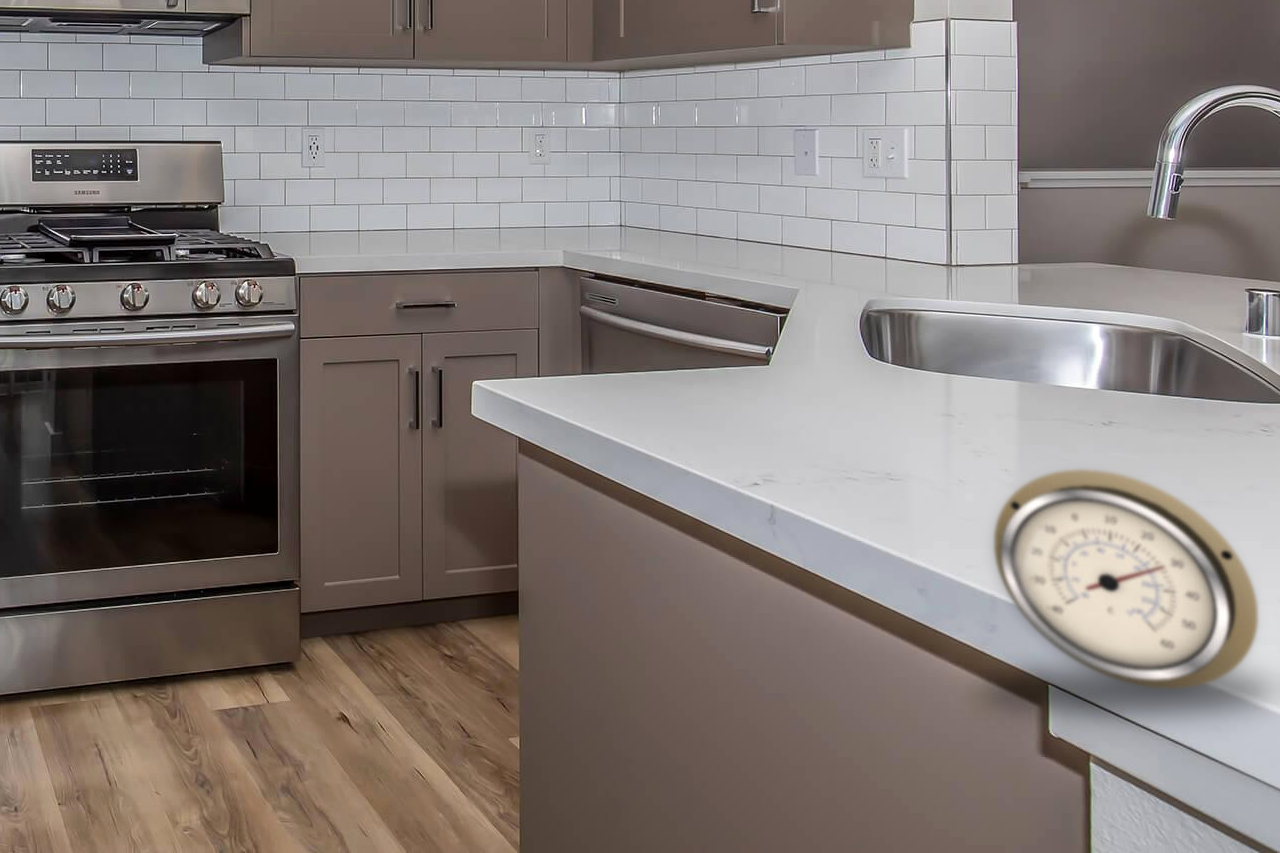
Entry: 30°C
